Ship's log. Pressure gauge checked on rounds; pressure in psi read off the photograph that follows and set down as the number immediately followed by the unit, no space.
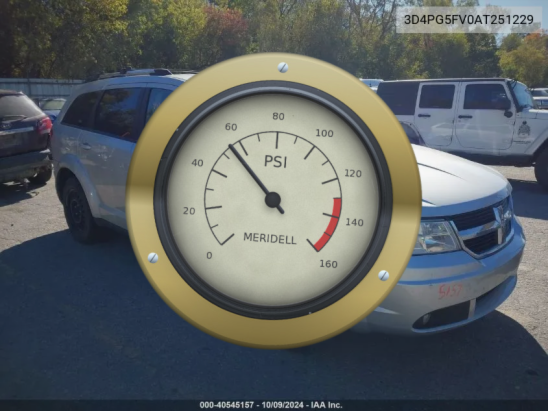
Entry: 55psi
